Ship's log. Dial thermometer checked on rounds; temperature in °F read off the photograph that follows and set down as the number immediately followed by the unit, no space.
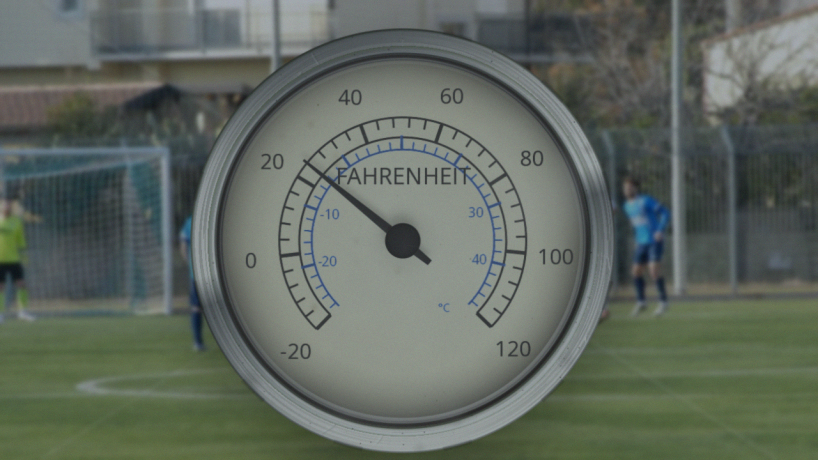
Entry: 24°F
